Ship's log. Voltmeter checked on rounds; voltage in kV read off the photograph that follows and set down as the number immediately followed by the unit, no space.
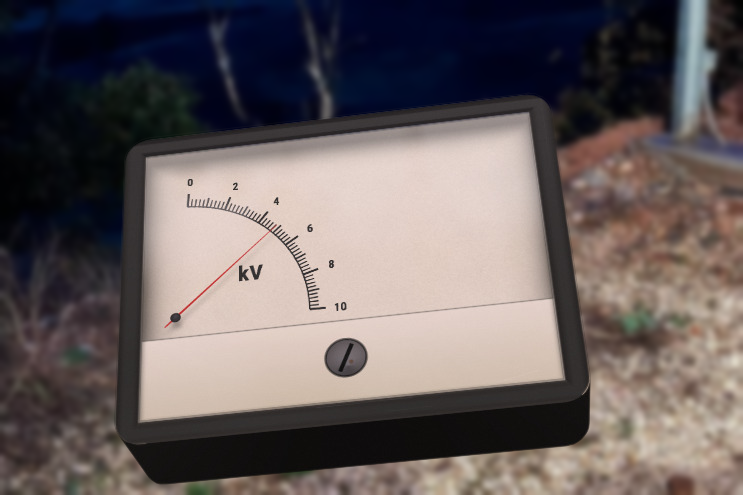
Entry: 5kV
